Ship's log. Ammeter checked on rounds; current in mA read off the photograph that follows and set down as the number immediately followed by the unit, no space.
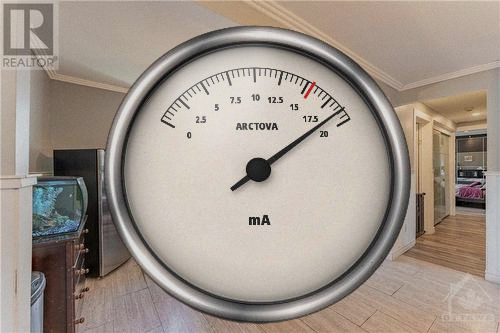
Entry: 19mA
